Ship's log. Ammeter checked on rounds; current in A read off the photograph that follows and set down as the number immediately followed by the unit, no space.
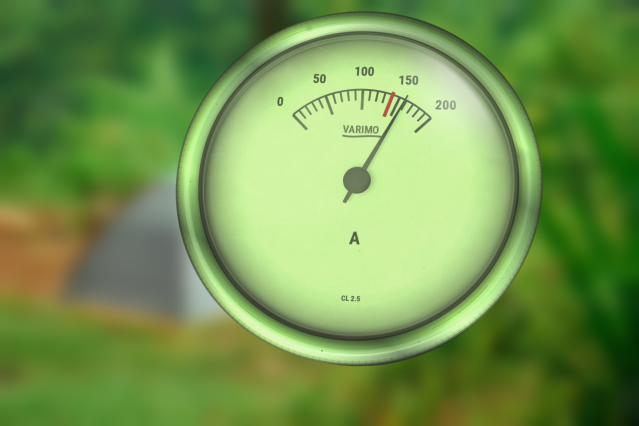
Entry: 160A
